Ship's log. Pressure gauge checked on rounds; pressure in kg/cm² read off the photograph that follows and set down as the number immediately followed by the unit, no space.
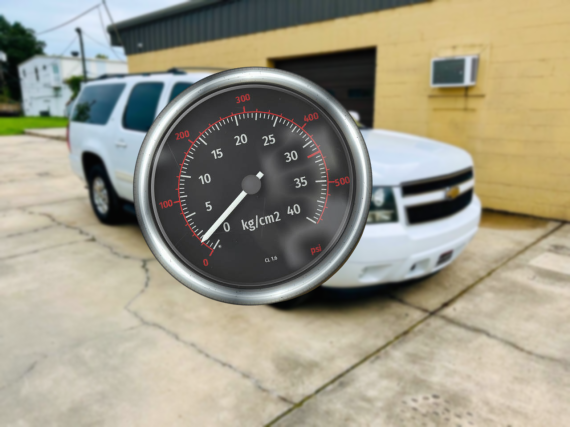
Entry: 1.5kg/cm²
